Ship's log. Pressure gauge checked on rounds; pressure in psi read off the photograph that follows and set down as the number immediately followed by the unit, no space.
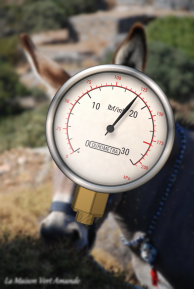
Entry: 18psi
